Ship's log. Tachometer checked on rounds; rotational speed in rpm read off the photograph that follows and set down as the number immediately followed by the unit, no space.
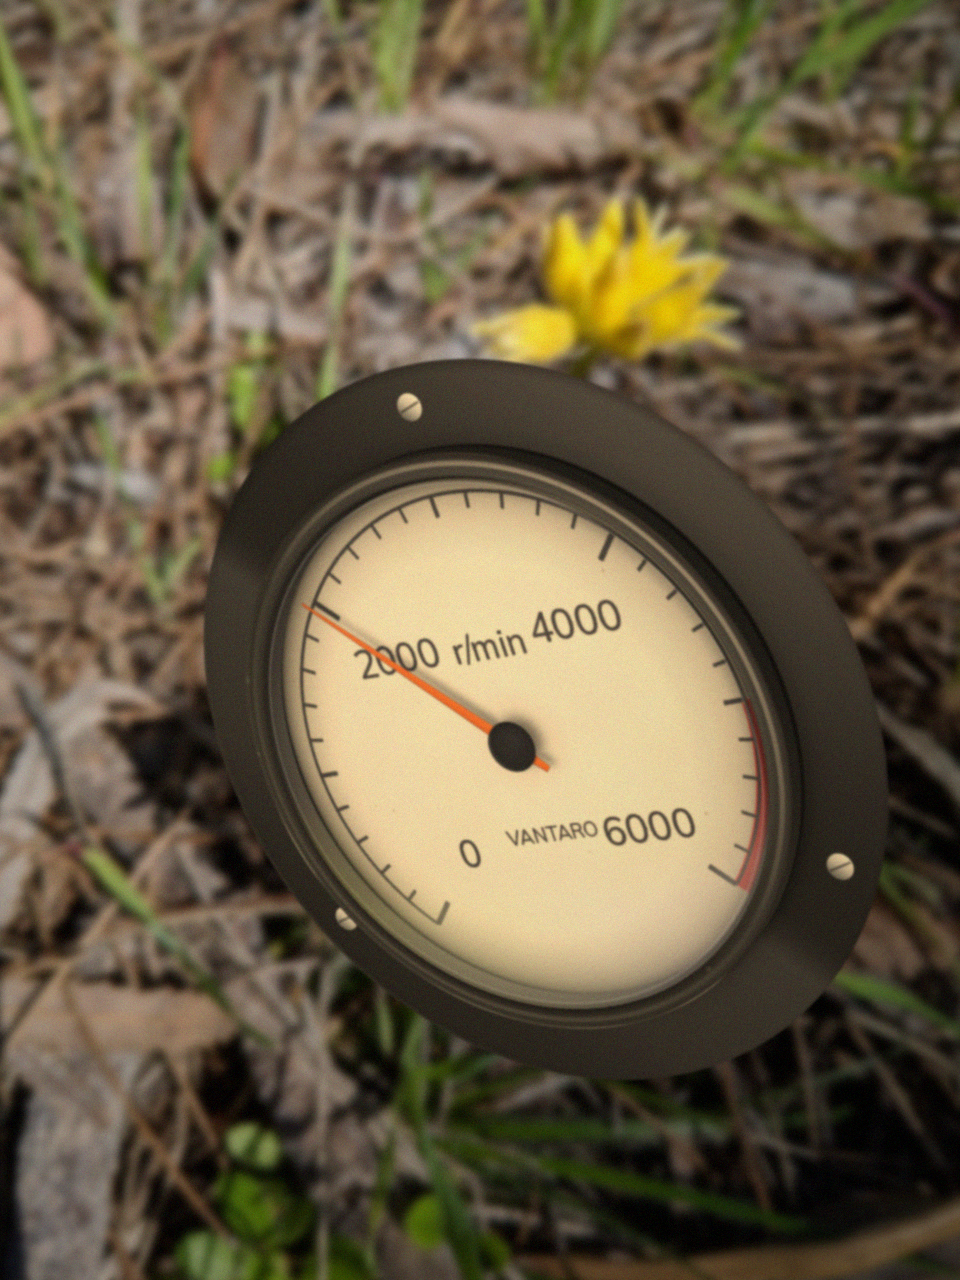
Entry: 2000rpm
